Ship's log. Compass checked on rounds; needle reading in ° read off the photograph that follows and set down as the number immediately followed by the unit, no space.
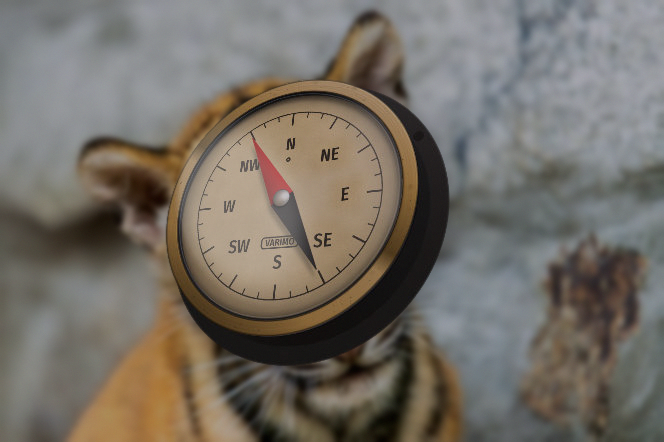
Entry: 330°
